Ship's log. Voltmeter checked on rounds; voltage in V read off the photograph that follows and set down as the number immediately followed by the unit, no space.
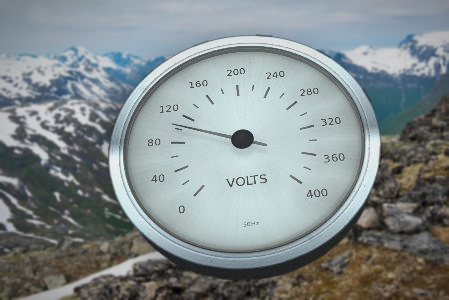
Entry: 100V
